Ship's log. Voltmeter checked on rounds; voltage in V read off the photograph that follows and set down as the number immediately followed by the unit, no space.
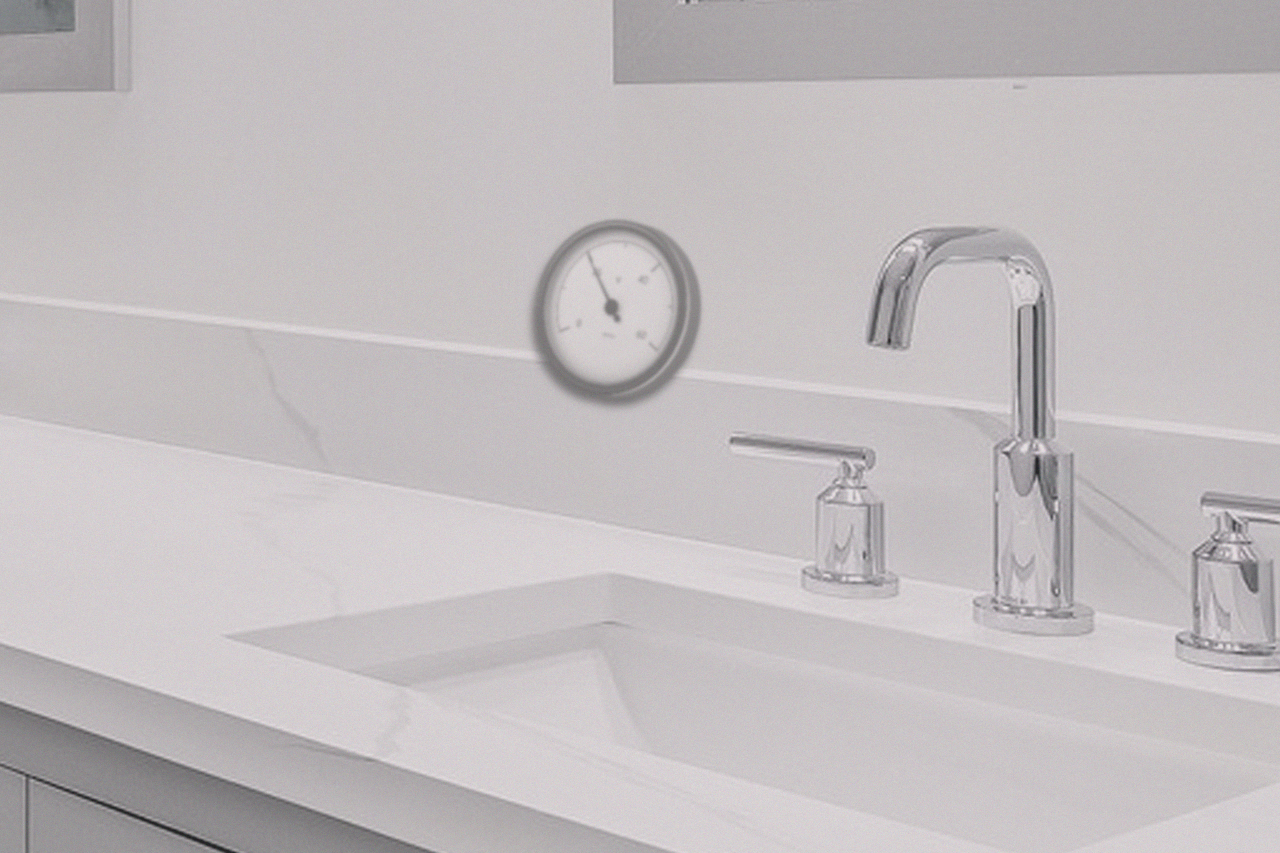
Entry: 20V
